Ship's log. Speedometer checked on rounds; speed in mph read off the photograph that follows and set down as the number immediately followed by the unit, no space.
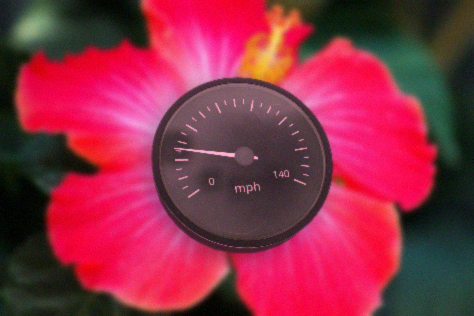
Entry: 25mph
